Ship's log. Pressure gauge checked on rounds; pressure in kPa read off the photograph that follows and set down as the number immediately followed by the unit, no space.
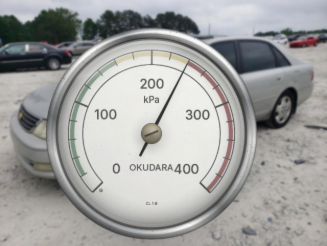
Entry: 240kPa
